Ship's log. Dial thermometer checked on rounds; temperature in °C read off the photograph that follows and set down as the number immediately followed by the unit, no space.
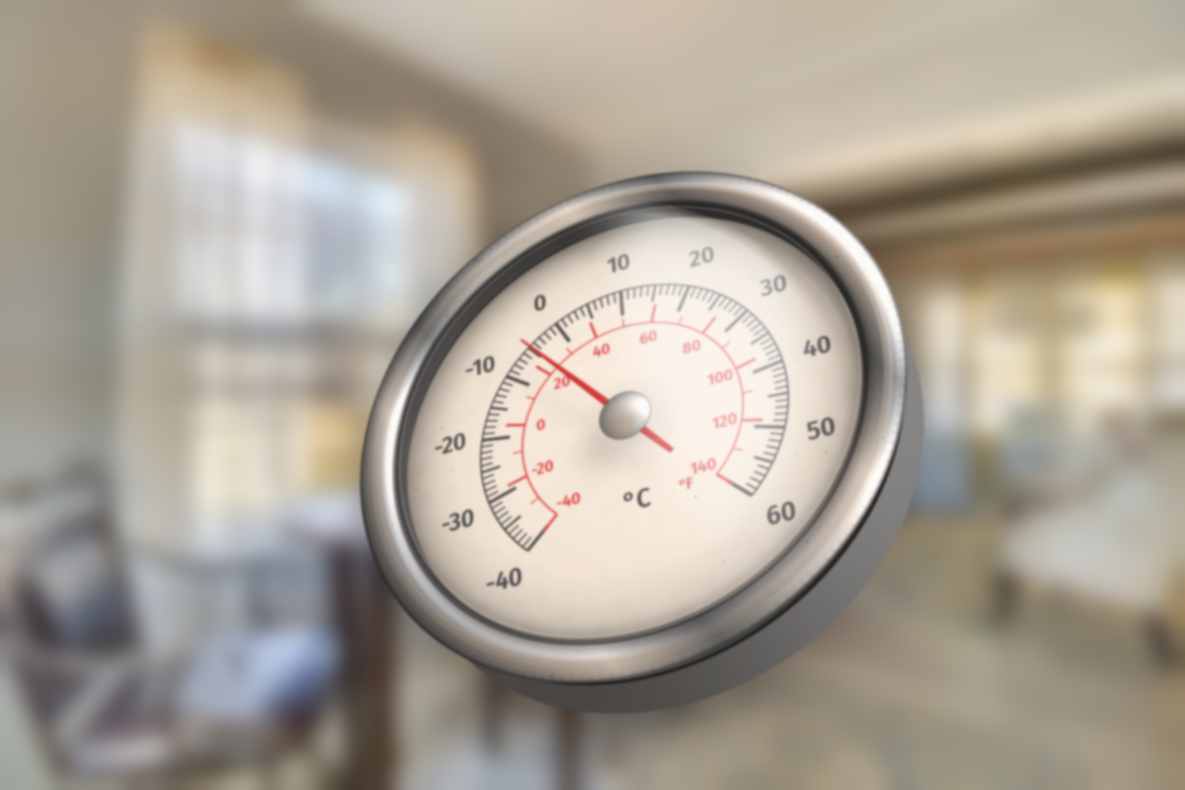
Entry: -5°C
